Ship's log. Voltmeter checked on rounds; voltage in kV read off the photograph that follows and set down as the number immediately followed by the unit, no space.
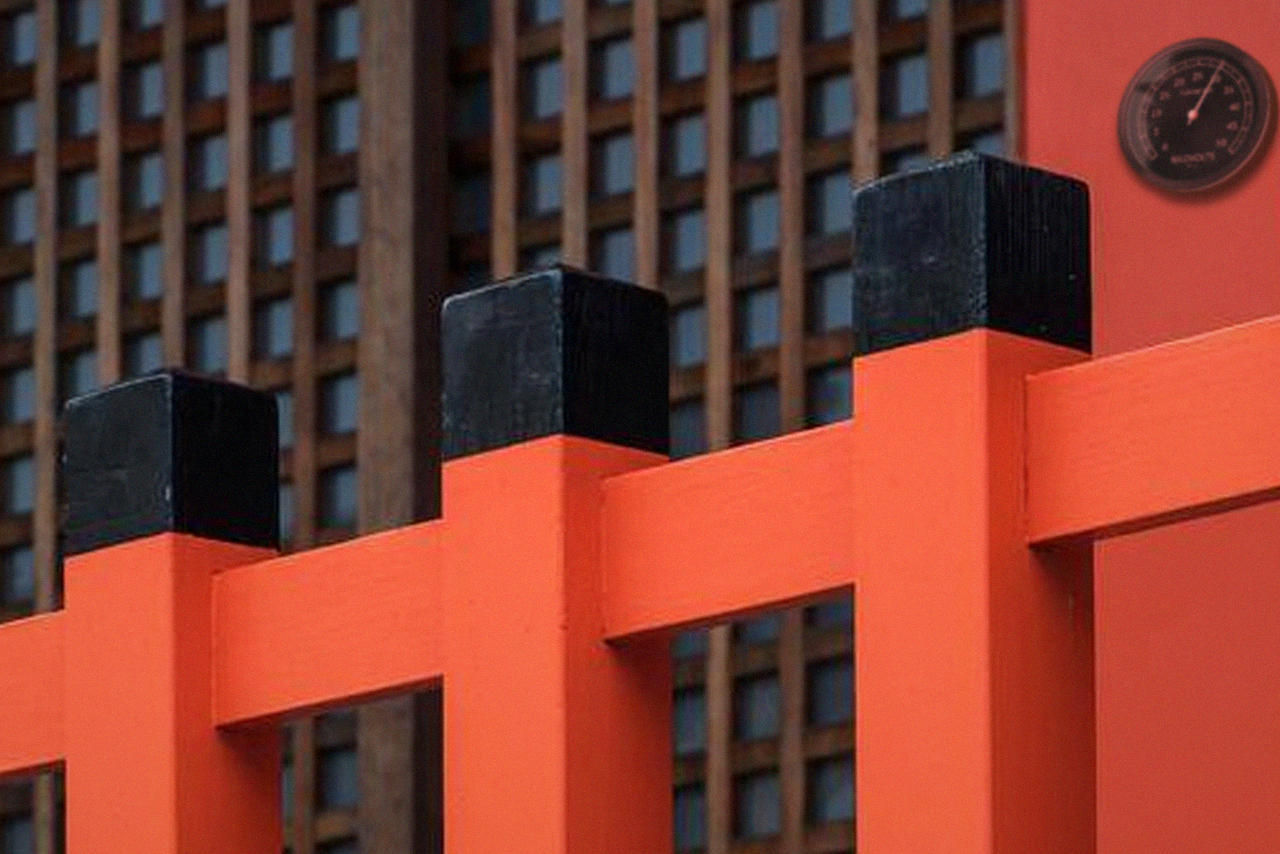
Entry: 30kV
